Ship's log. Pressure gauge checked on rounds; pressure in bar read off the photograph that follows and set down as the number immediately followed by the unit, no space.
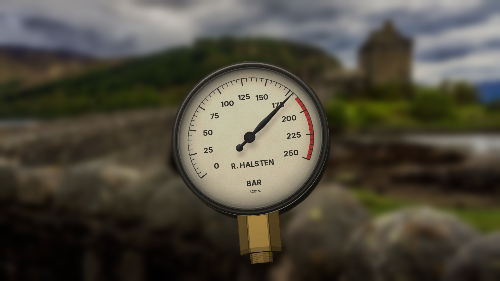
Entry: 180bar
